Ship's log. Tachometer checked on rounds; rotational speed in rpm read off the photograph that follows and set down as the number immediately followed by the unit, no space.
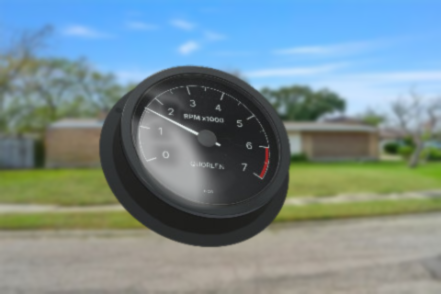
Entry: 1500rpm
